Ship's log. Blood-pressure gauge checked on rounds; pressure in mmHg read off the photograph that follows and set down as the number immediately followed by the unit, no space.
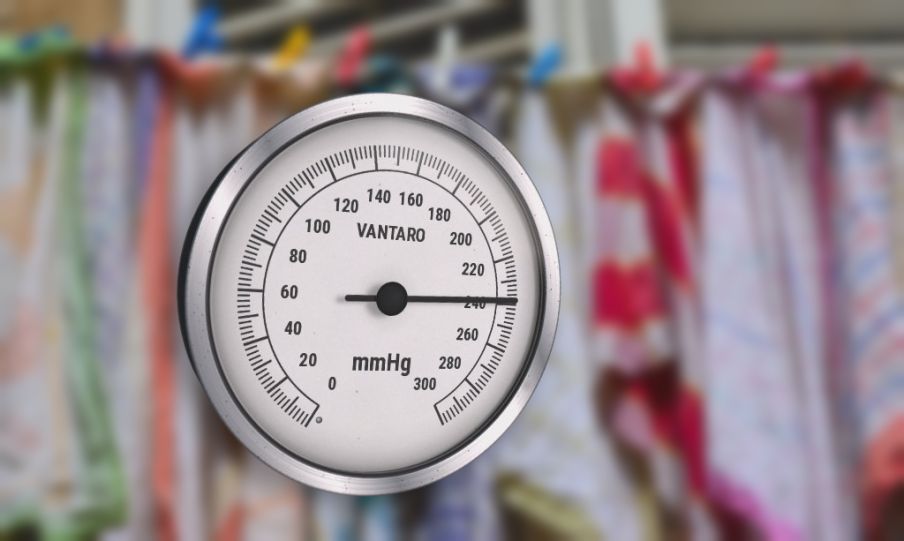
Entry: 238mmHg
